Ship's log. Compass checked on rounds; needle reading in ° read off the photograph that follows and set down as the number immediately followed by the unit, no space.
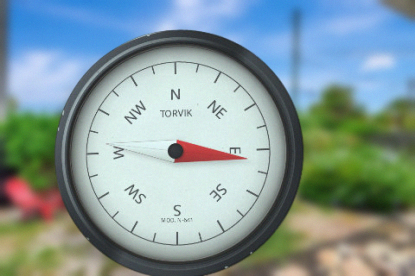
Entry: 97.5°
